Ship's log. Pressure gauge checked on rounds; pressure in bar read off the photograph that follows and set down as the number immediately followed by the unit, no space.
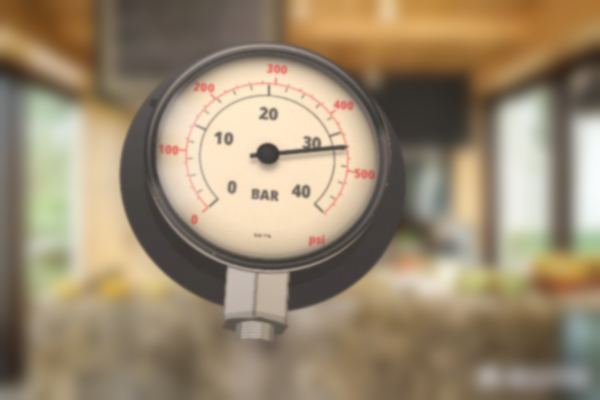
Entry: 32bar
